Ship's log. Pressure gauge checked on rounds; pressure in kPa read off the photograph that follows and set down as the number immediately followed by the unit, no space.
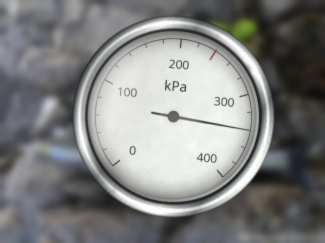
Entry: 340kPa
